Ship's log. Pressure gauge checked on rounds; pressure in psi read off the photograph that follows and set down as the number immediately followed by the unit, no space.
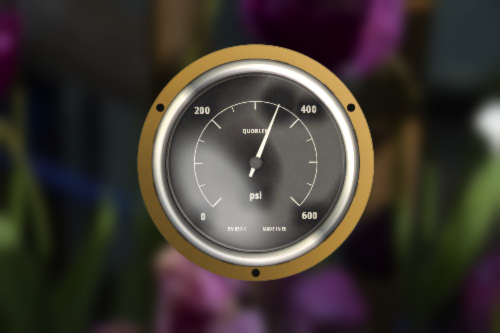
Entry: 350psi
